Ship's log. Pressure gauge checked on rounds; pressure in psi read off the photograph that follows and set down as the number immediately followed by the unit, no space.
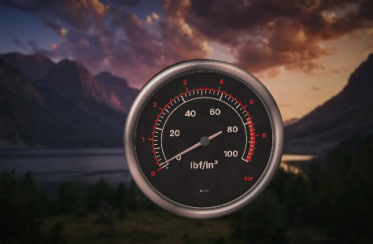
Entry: 2psi
